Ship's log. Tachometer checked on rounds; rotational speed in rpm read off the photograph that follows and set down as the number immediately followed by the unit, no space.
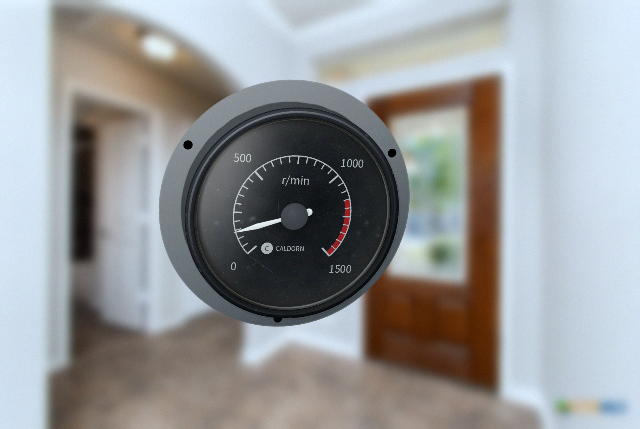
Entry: 150rpm
